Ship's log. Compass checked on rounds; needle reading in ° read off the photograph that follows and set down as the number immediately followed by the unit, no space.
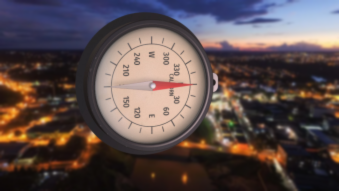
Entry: 0°
